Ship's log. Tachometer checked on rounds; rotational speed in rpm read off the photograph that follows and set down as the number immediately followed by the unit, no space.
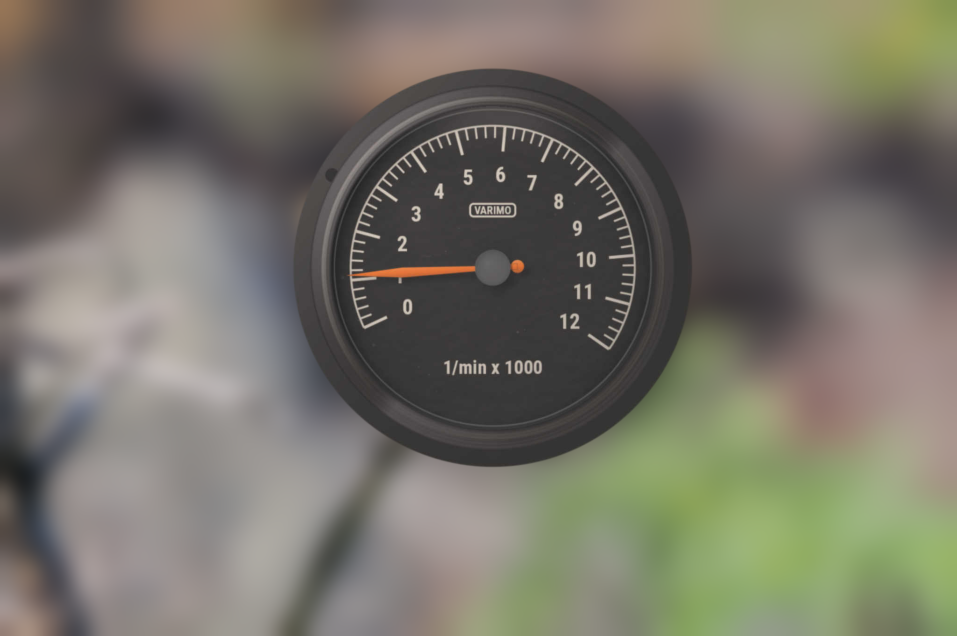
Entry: 1100rpm
